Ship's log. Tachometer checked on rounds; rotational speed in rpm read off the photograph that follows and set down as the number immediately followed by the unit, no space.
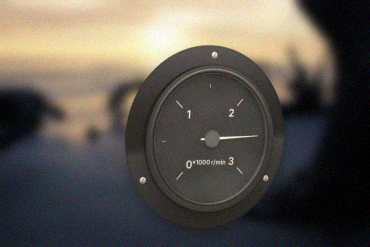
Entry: 2500rpm
